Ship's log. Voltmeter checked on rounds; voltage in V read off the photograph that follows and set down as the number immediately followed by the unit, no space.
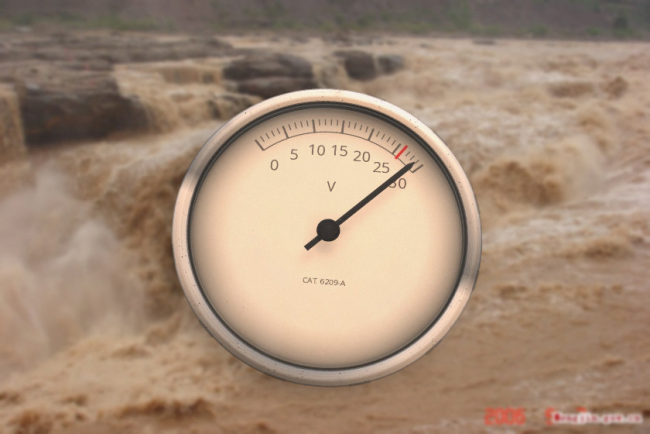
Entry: 29V
